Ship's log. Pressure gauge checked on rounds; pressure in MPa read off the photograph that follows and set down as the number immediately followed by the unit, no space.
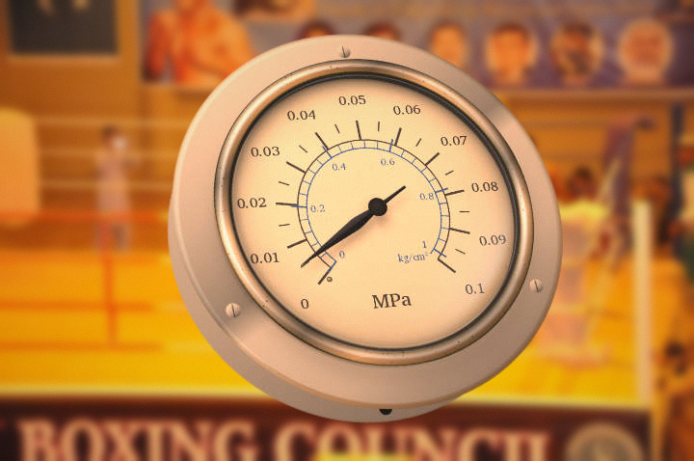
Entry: 0.005MPa
